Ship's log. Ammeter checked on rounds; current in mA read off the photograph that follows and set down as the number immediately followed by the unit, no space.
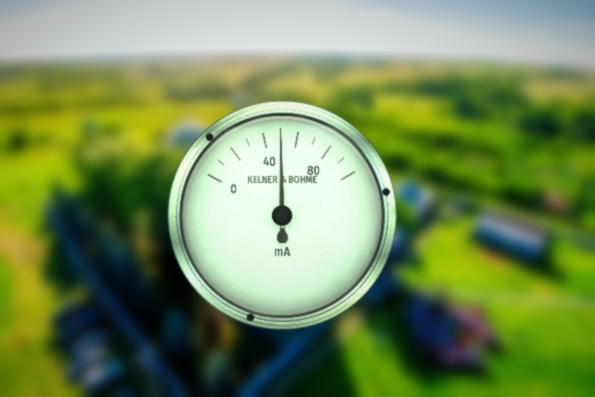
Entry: 50mA
